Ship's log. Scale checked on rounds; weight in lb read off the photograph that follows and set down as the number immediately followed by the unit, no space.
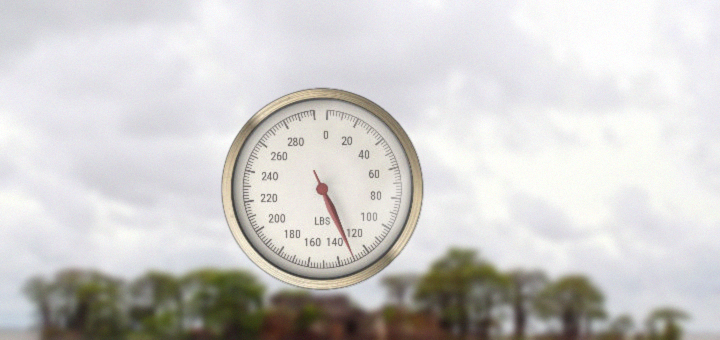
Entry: 130lb
